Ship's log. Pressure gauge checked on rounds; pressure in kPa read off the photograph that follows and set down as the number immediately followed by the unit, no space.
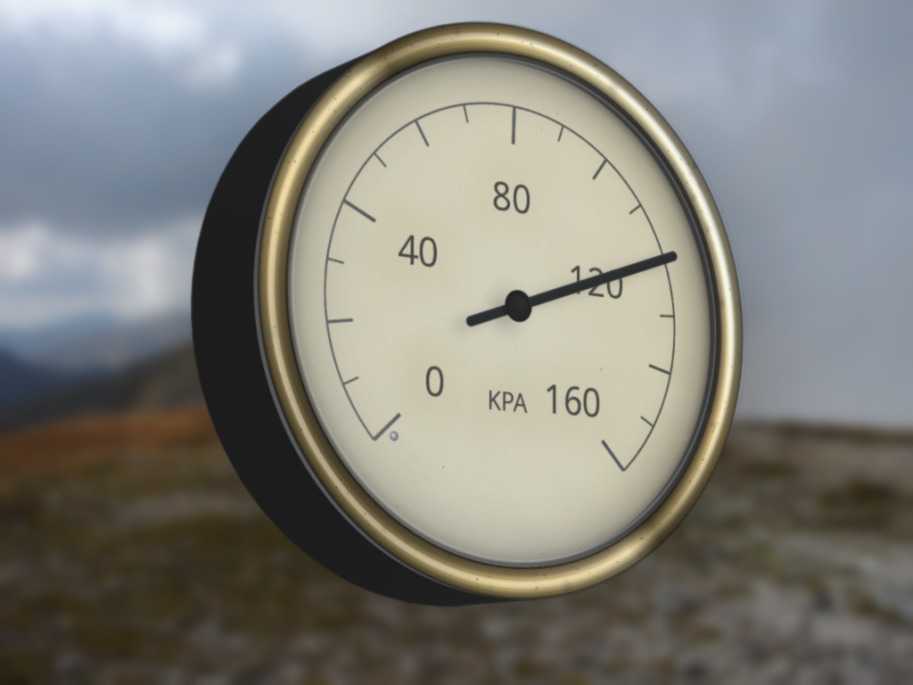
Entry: 120kPa
